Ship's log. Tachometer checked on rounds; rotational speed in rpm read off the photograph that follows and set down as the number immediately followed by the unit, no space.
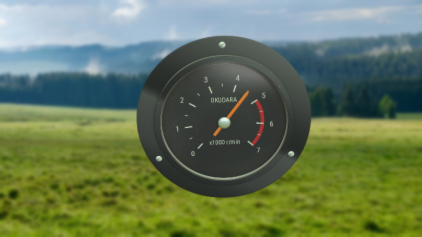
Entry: 4500rpm
